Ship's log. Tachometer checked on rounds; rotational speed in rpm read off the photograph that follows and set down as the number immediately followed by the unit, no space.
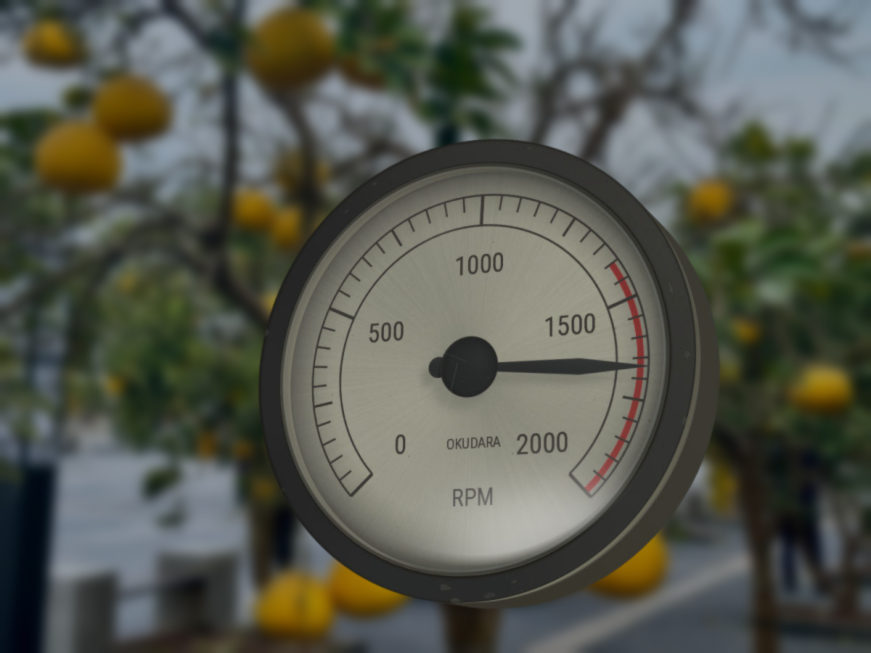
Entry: 1675rpm
